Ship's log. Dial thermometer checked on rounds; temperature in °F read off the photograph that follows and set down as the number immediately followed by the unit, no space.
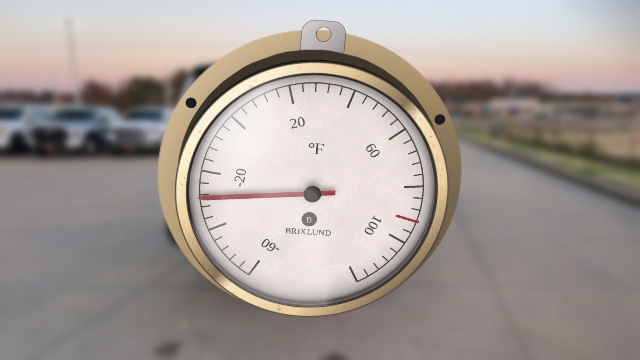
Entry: -28°F
